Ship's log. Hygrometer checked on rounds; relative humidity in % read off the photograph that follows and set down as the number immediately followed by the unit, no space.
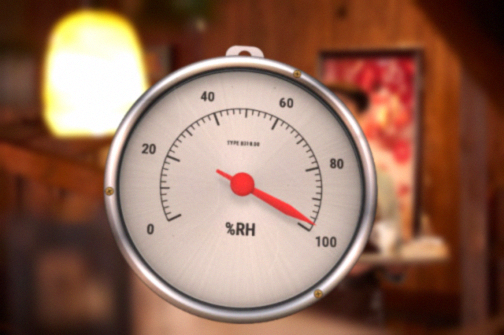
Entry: 98%
